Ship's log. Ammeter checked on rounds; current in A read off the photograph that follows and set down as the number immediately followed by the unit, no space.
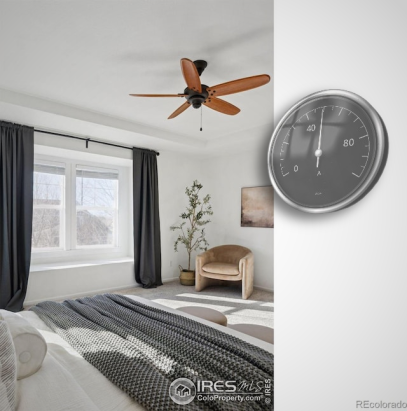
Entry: 50A
